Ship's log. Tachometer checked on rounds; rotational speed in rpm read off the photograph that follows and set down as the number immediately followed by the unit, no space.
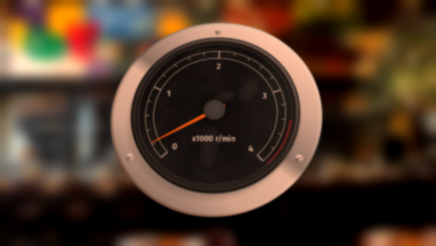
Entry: 200rpm
